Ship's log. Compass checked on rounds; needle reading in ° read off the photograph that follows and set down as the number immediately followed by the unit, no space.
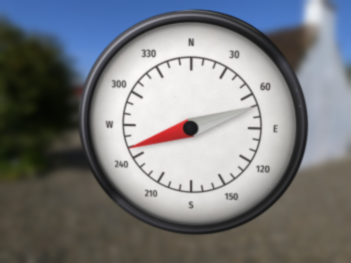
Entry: 250°
